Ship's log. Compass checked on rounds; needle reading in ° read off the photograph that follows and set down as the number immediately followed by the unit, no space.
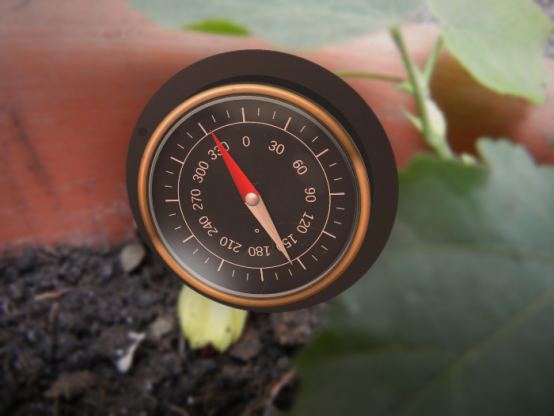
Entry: 335°
